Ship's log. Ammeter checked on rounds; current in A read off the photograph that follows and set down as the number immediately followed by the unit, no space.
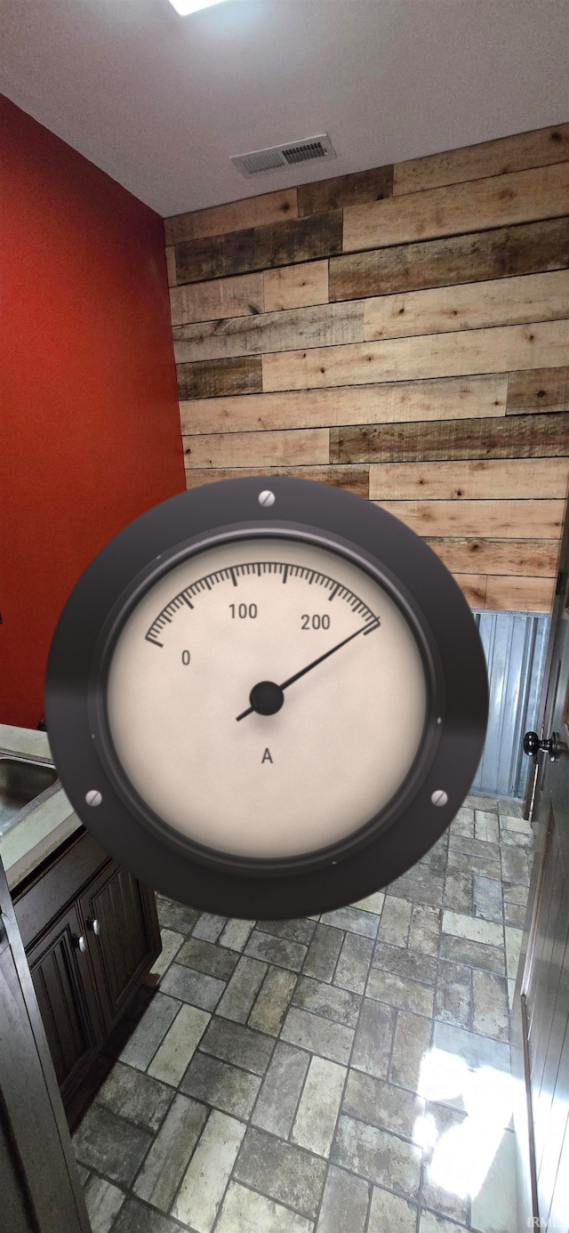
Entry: 245A
